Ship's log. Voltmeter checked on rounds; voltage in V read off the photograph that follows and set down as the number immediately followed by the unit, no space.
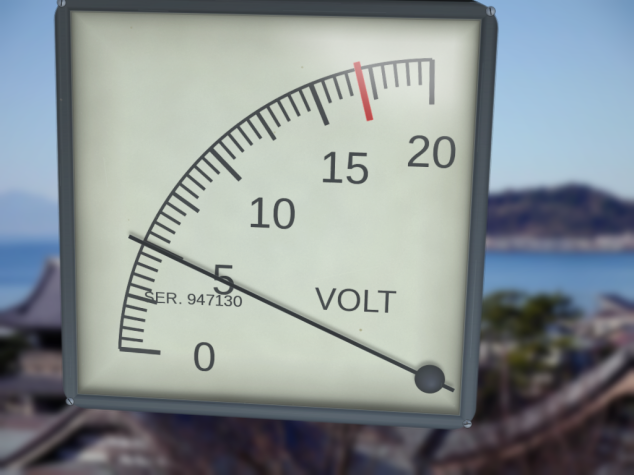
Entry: 5V
